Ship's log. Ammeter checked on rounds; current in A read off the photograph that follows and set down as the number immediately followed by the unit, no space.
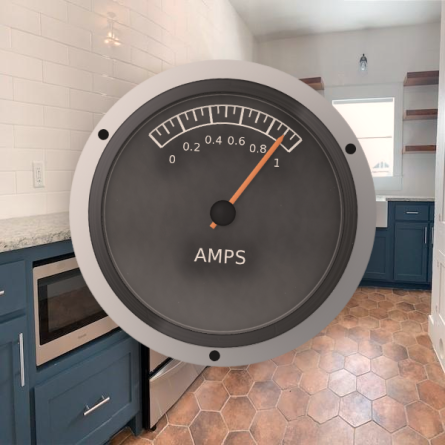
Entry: 0.9A
